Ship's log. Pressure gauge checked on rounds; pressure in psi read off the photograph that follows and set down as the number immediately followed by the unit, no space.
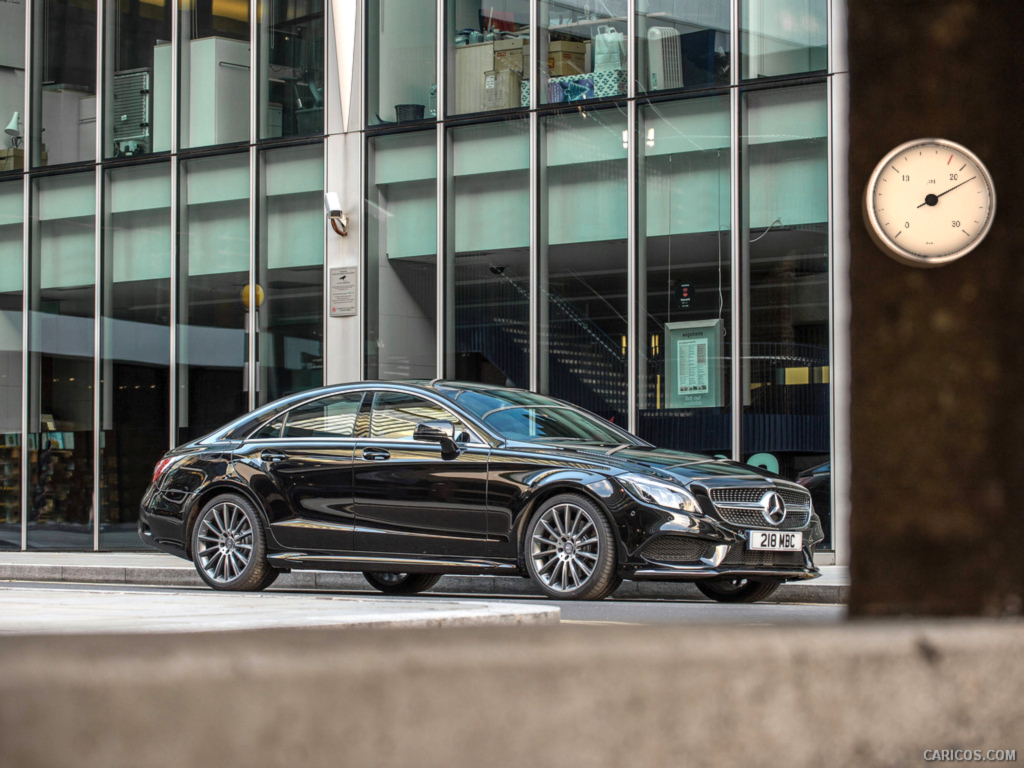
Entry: 22psi
